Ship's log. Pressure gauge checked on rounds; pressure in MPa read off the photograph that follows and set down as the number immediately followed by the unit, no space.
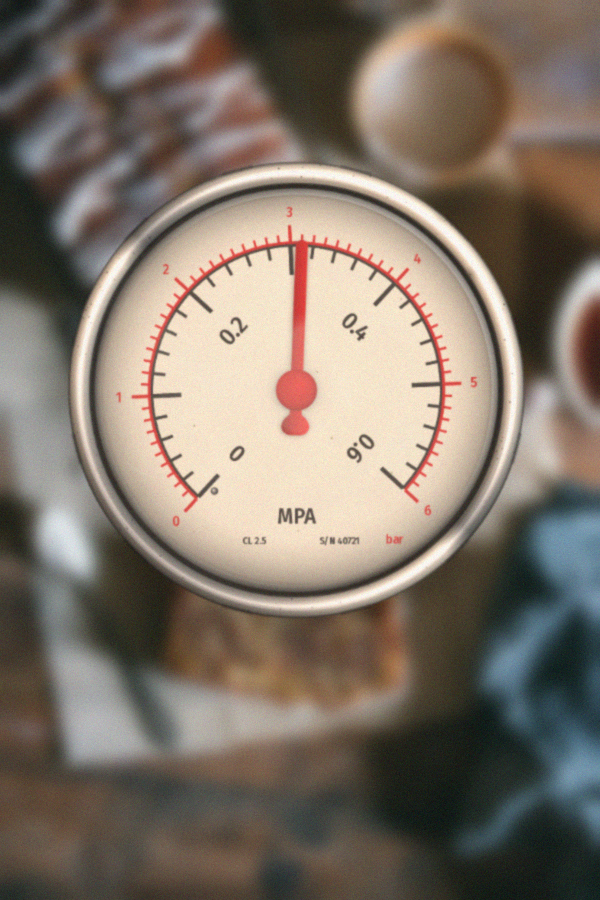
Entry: 0.31MPa
